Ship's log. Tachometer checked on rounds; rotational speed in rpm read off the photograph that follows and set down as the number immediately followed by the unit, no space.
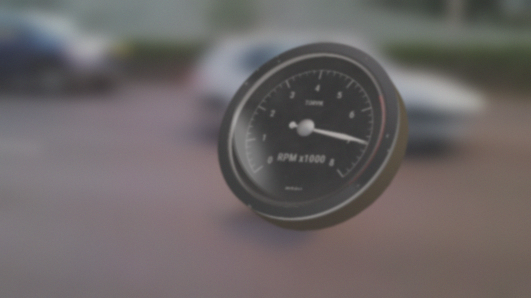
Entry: 7000rpm
